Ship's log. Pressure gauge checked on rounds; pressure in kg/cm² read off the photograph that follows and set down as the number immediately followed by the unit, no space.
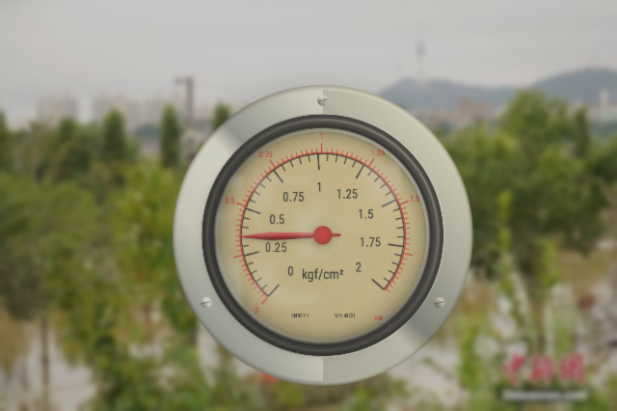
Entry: 0.35kg/cm²
